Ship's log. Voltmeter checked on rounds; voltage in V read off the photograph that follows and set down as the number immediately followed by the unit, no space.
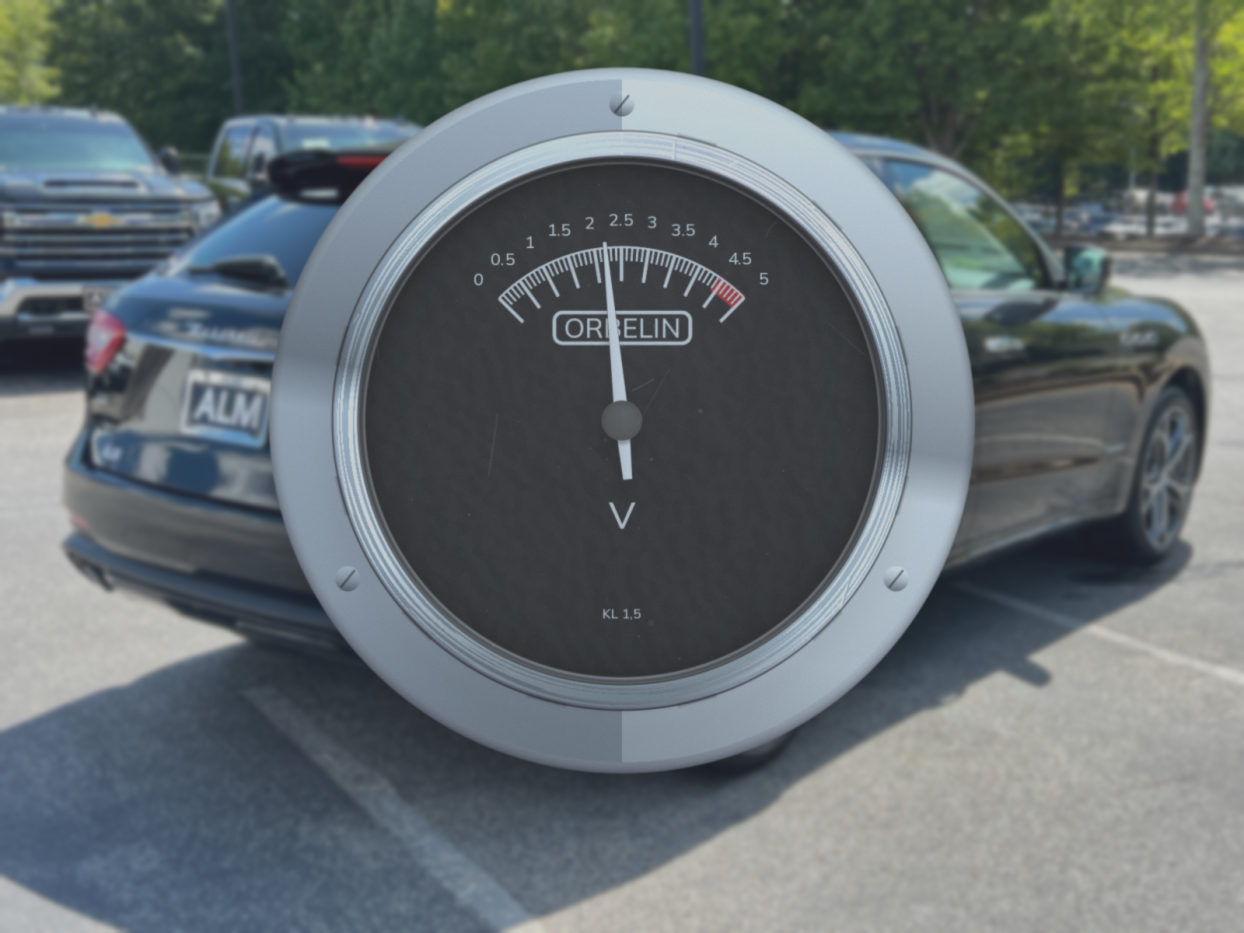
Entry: 2.2V
